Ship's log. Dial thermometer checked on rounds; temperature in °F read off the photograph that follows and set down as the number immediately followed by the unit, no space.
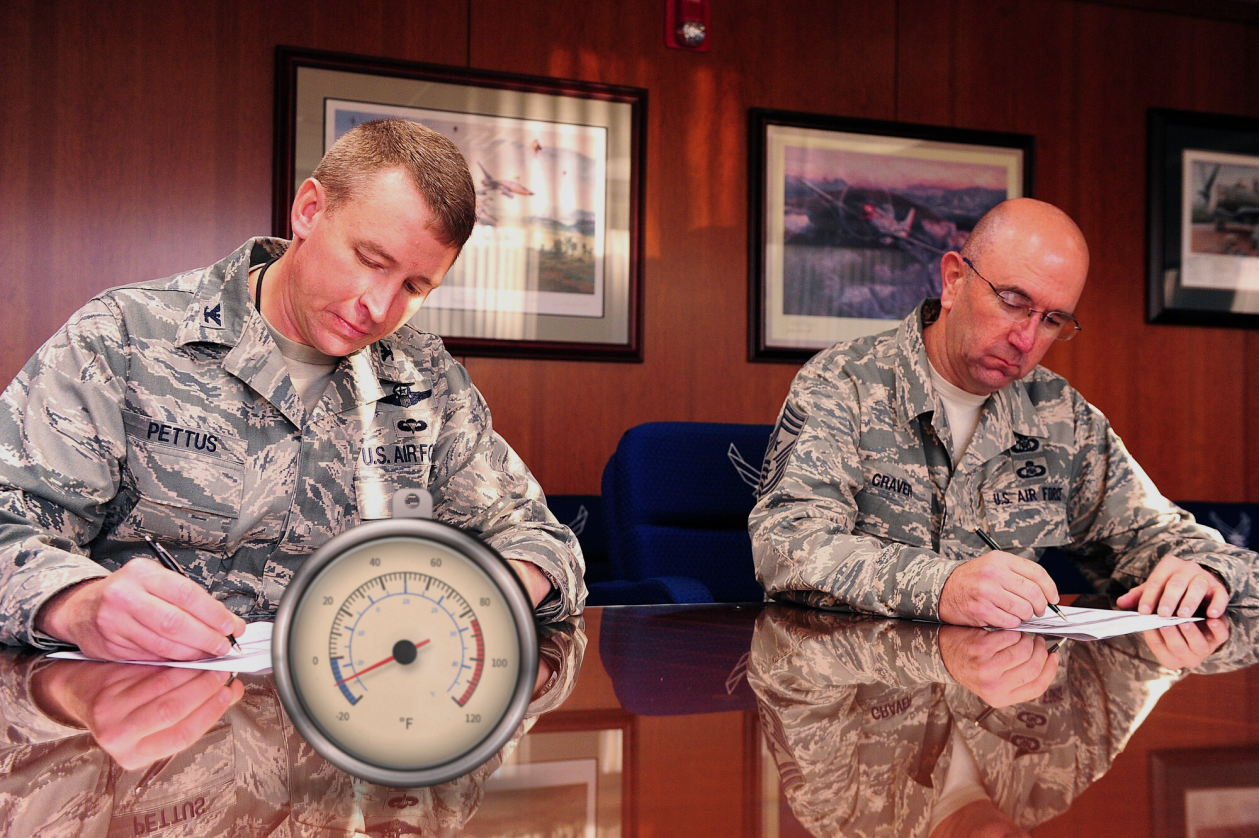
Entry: -10°F
